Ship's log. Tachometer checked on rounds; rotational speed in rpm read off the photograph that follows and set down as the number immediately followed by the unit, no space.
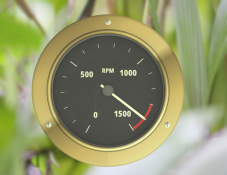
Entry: 1400rpm
